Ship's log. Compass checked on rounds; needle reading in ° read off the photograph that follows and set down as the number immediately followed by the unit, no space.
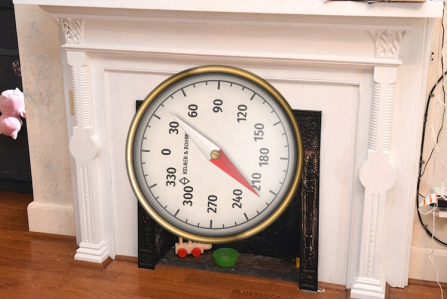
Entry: 220°
